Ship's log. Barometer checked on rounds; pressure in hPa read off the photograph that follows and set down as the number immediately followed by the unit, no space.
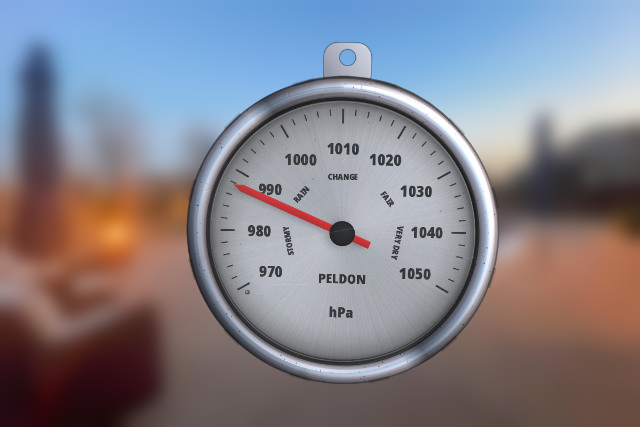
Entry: 988hPa
